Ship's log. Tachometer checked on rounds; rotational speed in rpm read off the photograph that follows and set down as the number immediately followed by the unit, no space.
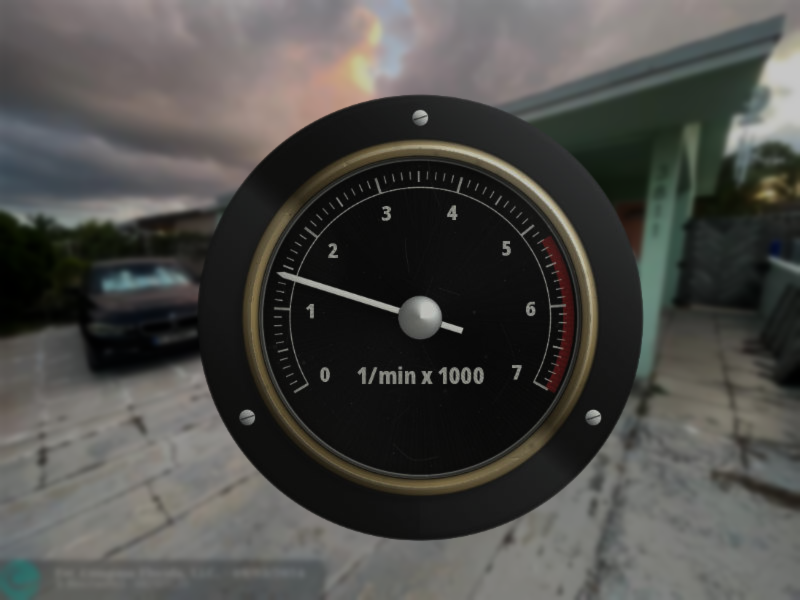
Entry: 1400rpm
